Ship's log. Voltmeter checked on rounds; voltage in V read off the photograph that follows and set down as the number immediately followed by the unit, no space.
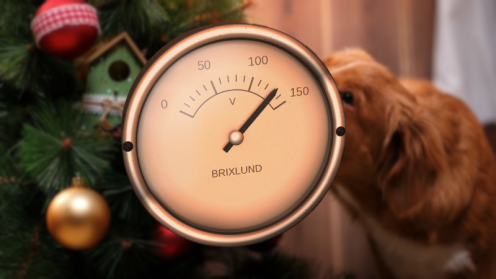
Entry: 130V
